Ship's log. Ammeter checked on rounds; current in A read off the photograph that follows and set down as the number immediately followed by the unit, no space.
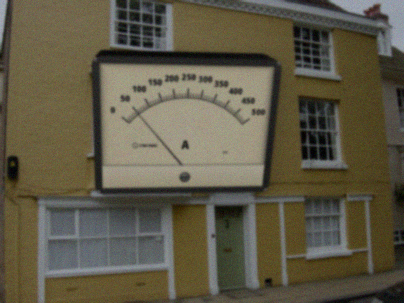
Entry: 50A
